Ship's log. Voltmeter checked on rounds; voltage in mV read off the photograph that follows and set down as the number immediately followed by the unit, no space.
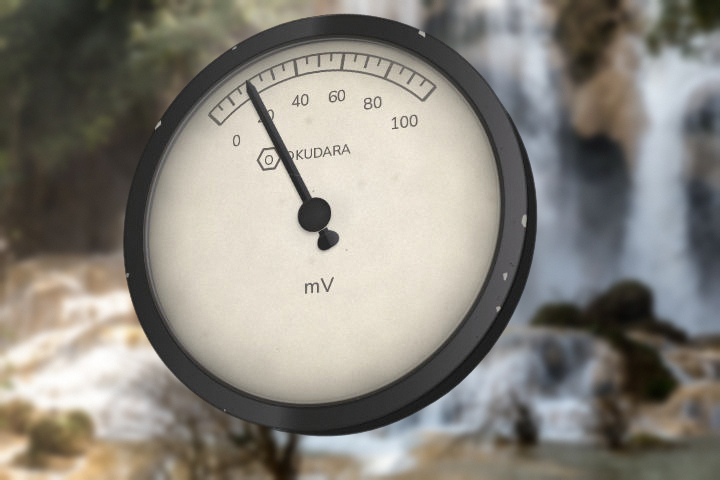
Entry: 20mV
